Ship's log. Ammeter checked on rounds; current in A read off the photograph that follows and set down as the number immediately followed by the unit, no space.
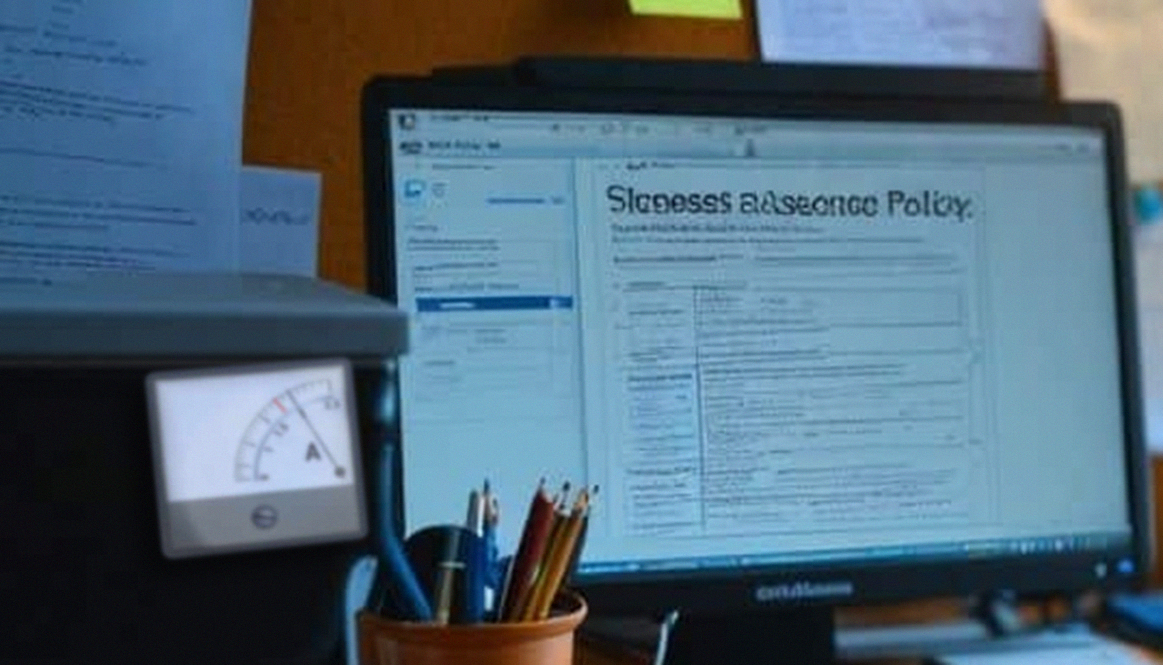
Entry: 2A
